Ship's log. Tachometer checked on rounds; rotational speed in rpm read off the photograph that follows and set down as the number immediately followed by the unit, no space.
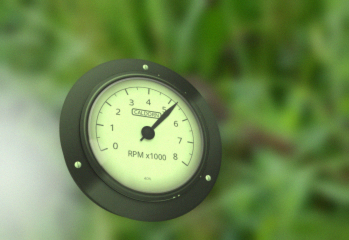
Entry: 5250rpm
